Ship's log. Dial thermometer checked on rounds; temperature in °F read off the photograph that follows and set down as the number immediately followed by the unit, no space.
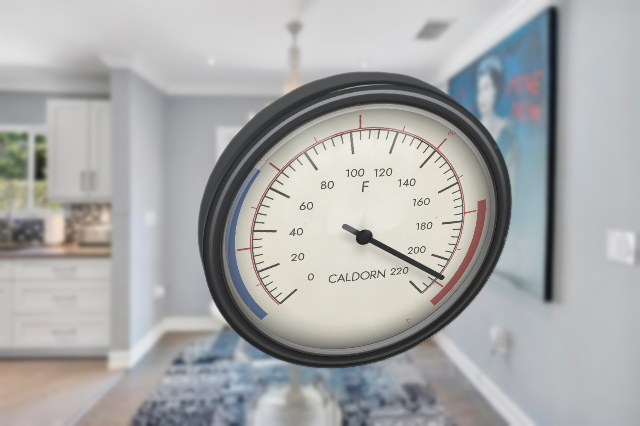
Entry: 208°F
